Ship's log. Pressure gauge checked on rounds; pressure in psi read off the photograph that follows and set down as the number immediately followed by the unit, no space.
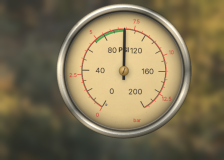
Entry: 100psi
